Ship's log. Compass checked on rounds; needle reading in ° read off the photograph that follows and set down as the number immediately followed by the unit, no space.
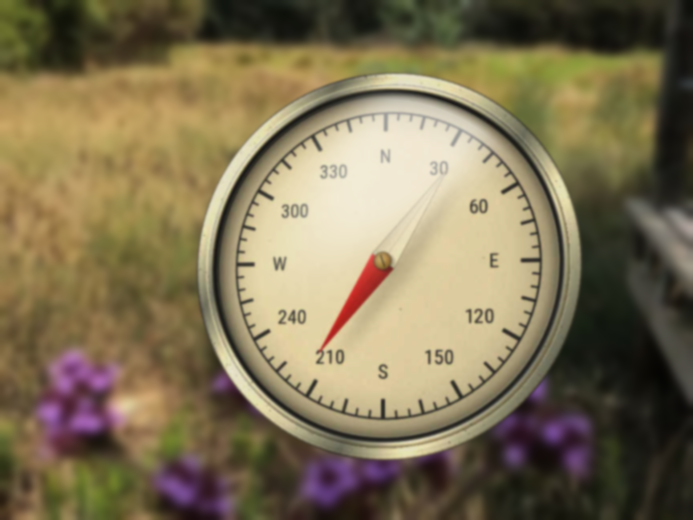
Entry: 215°
